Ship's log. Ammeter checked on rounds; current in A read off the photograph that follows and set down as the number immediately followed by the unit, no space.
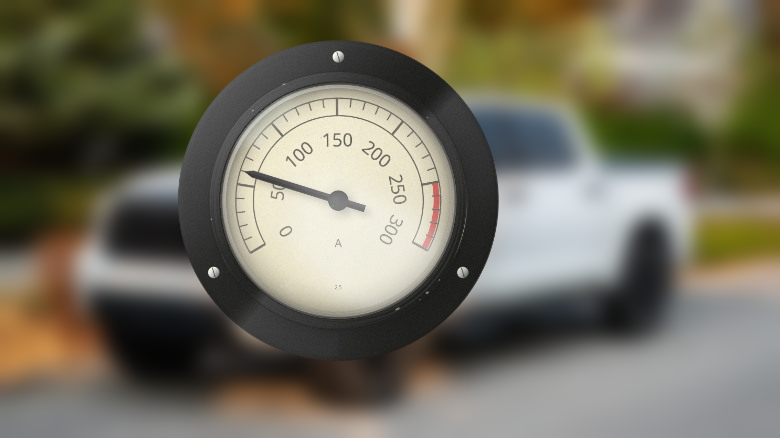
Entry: 60A
